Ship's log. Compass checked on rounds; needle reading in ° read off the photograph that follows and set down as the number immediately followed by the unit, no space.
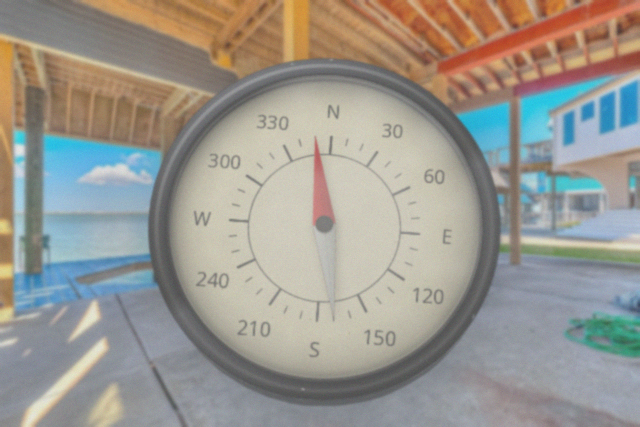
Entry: 350°
